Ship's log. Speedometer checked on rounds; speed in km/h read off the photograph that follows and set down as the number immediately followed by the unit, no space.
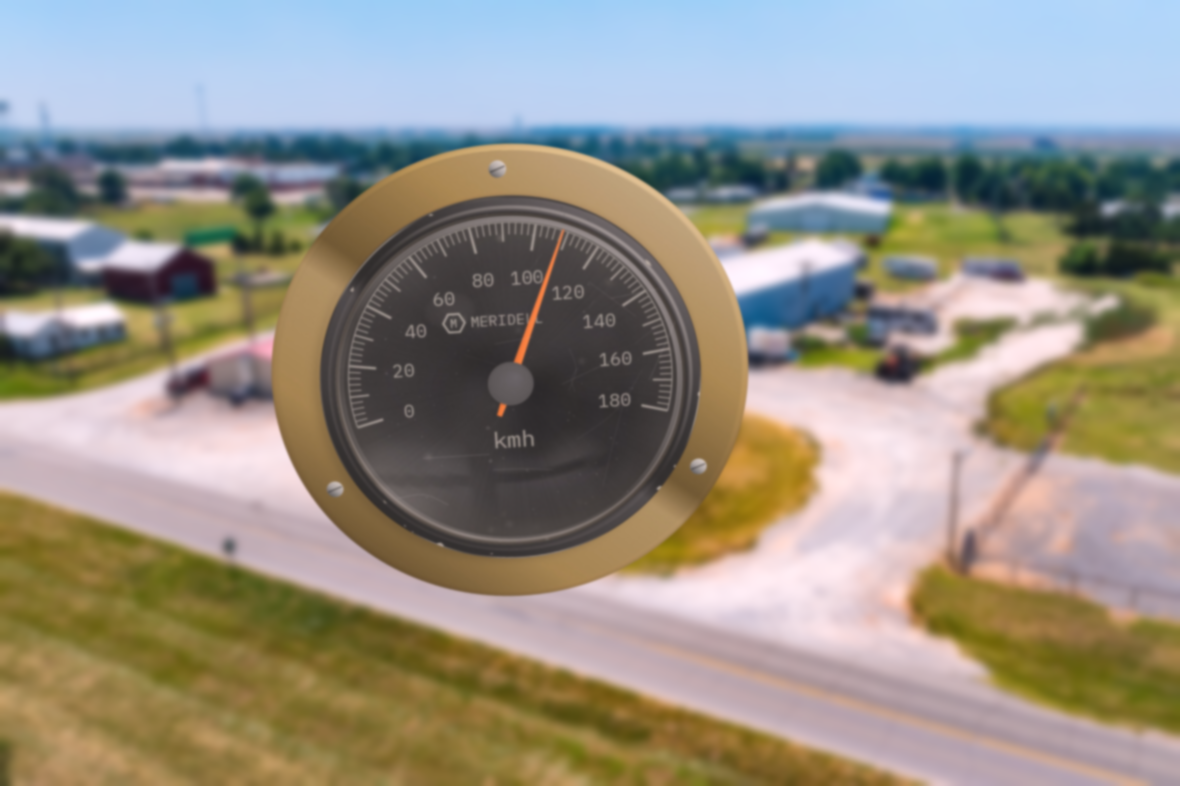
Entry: 108km/h
